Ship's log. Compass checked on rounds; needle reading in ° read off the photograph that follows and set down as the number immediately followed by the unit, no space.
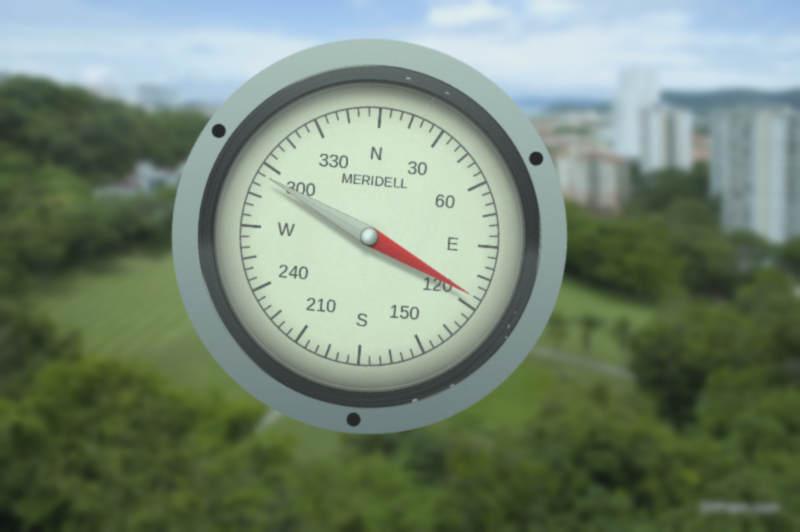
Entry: 115°
